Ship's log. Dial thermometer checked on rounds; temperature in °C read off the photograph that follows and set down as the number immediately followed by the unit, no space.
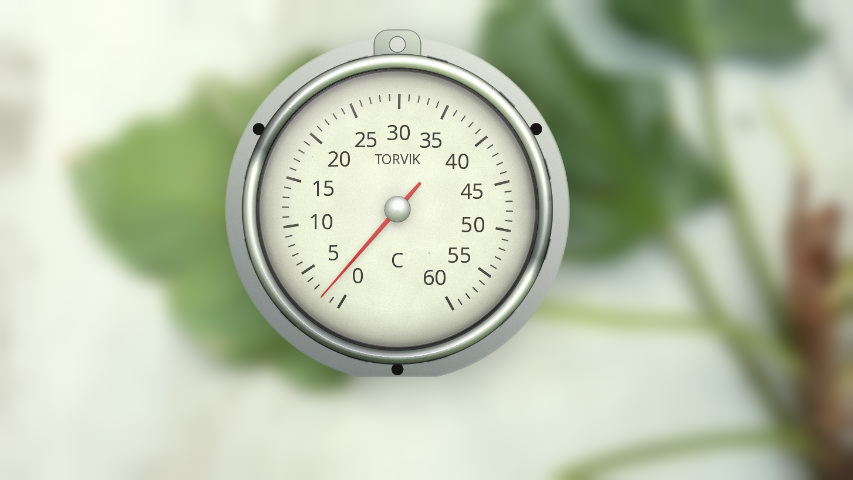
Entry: 2°C
